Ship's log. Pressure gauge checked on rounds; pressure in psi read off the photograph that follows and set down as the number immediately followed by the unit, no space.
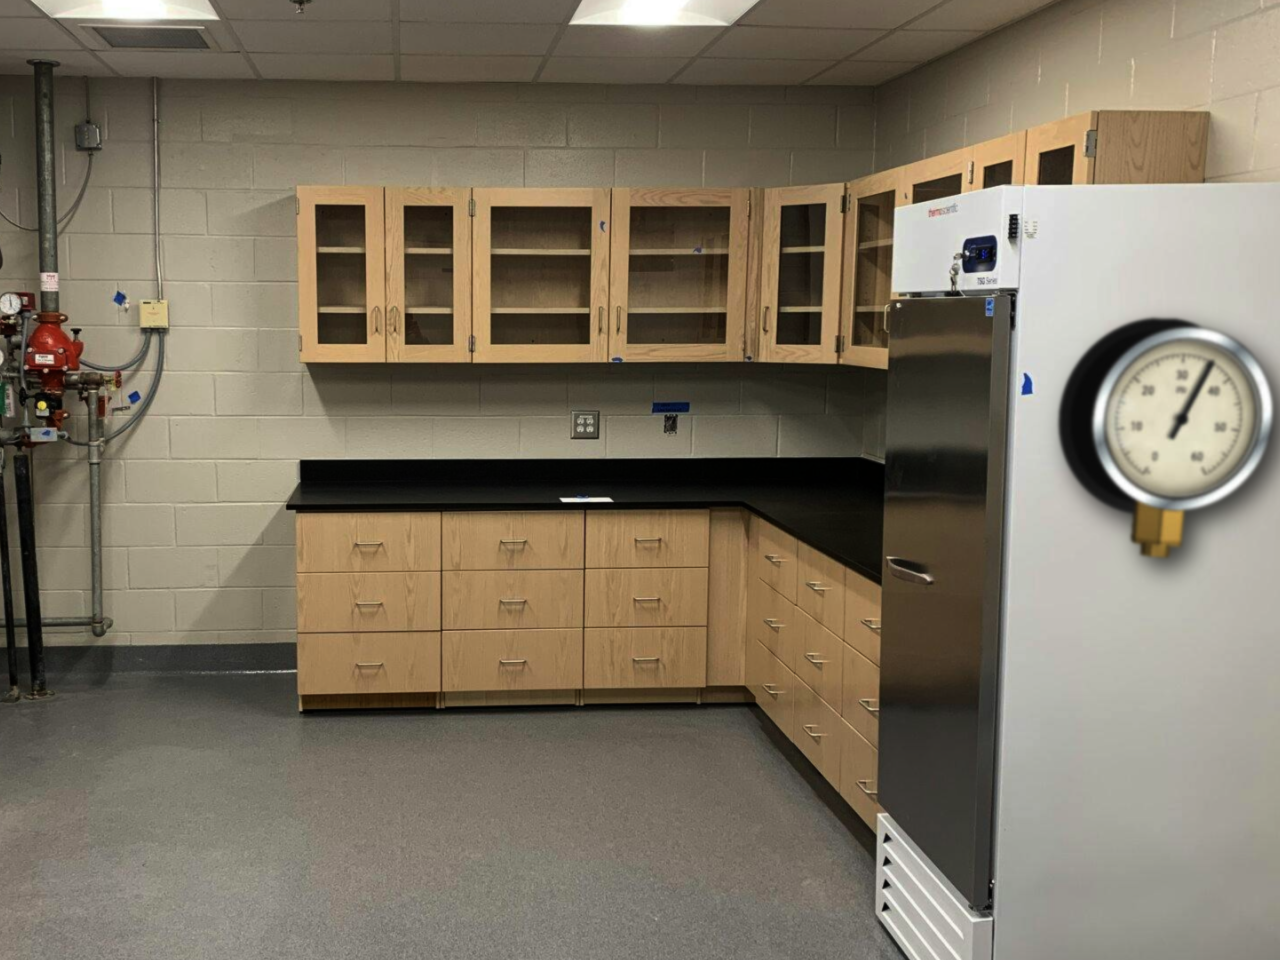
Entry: 35psi
